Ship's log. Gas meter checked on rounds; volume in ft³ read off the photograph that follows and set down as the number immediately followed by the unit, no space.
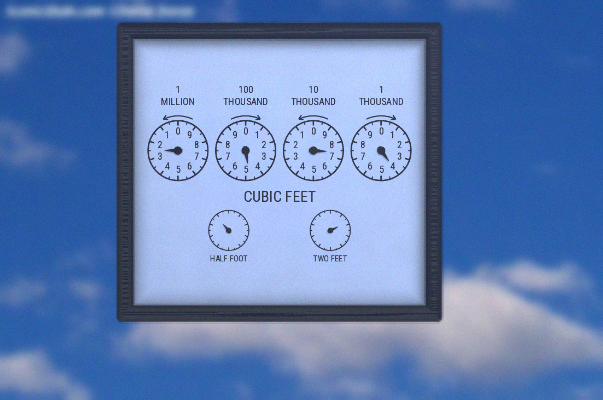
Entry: 247400ft³
